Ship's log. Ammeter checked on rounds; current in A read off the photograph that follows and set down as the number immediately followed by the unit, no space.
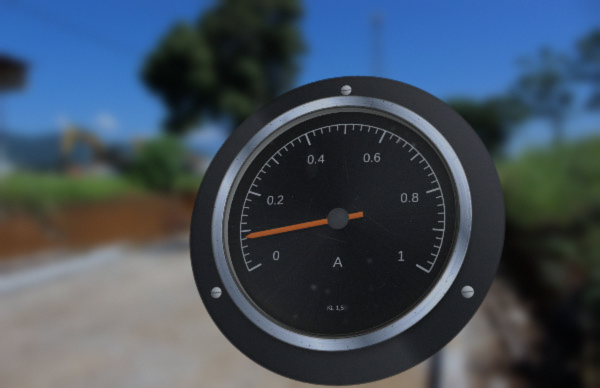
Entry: 0.08A
